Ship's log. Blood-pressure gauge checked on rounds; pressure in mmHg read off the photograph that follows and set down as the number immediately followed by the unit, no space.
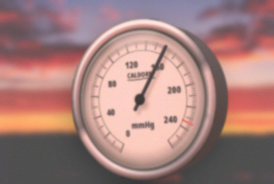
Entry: 160mmHg
